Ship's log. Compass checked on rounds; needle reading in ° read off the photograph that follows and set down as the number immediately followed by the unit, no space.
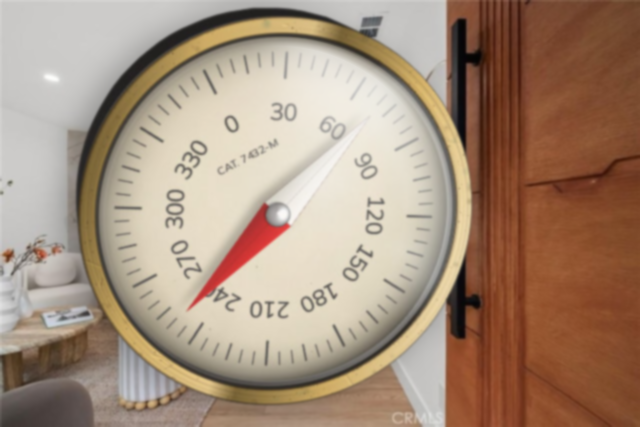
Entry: 250°
